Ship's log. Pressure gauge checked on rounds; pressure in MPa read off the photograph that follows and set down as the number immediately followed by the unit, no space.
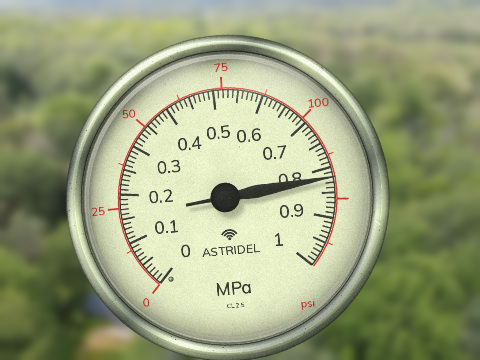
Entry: 0.82MPa
